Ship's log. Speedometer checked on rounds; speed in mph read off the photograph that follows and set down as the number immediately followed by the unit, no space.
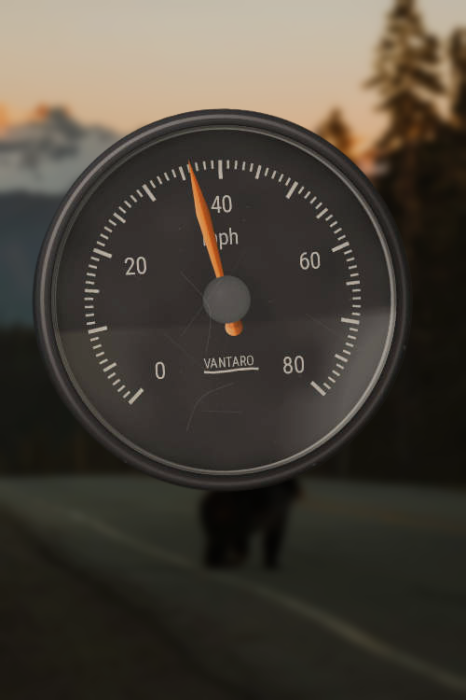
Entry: 36mph
